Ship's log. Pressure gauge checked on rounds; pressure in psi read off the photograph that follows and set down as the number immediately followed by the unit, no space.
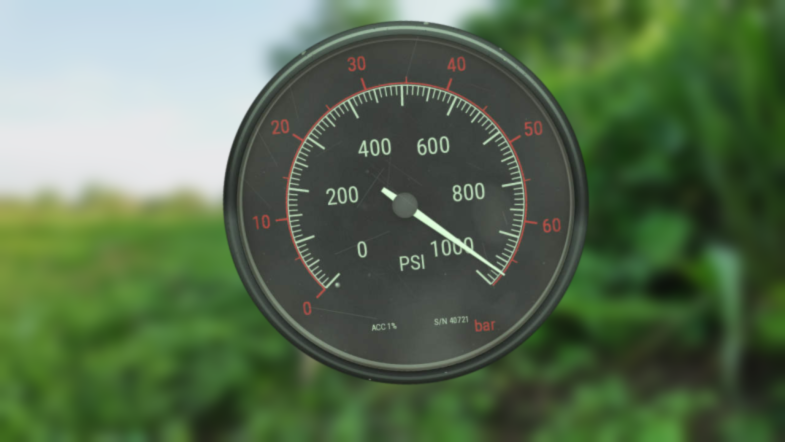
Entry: 970psi
